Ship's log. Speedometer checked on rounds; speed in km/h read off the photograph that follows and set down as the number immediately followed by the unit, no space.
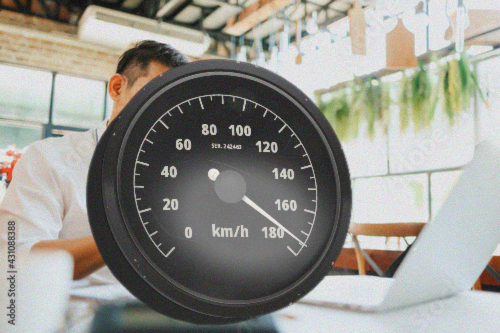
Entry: 175km/h
